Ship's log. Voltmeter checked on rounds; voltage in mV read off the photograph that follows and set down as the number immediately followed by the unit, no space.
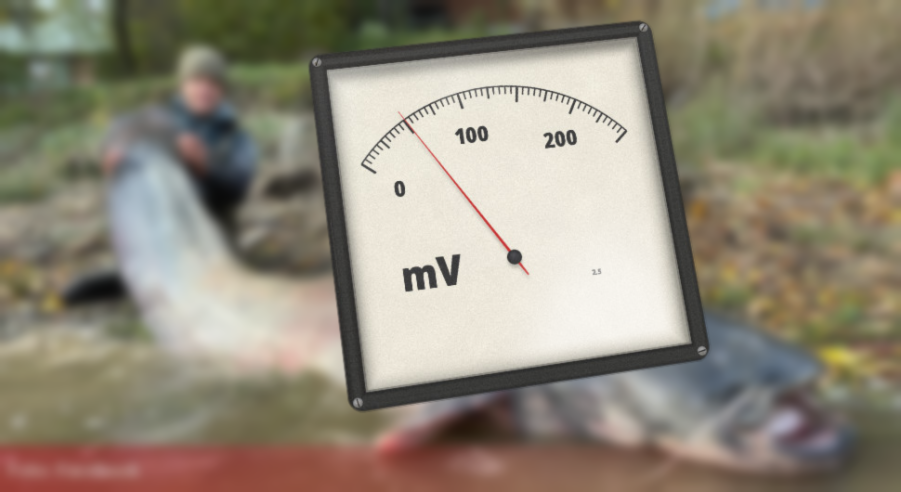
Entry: 50mV
